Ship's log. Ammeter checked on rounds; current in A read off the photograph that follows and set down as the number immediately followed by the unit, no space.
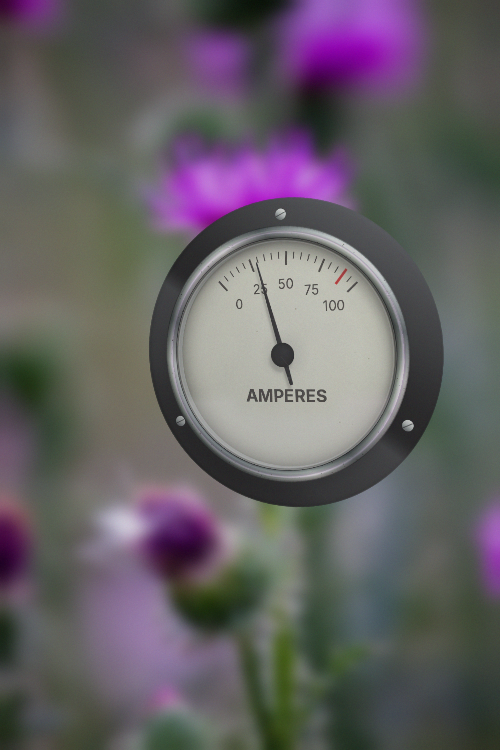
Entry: 30A
